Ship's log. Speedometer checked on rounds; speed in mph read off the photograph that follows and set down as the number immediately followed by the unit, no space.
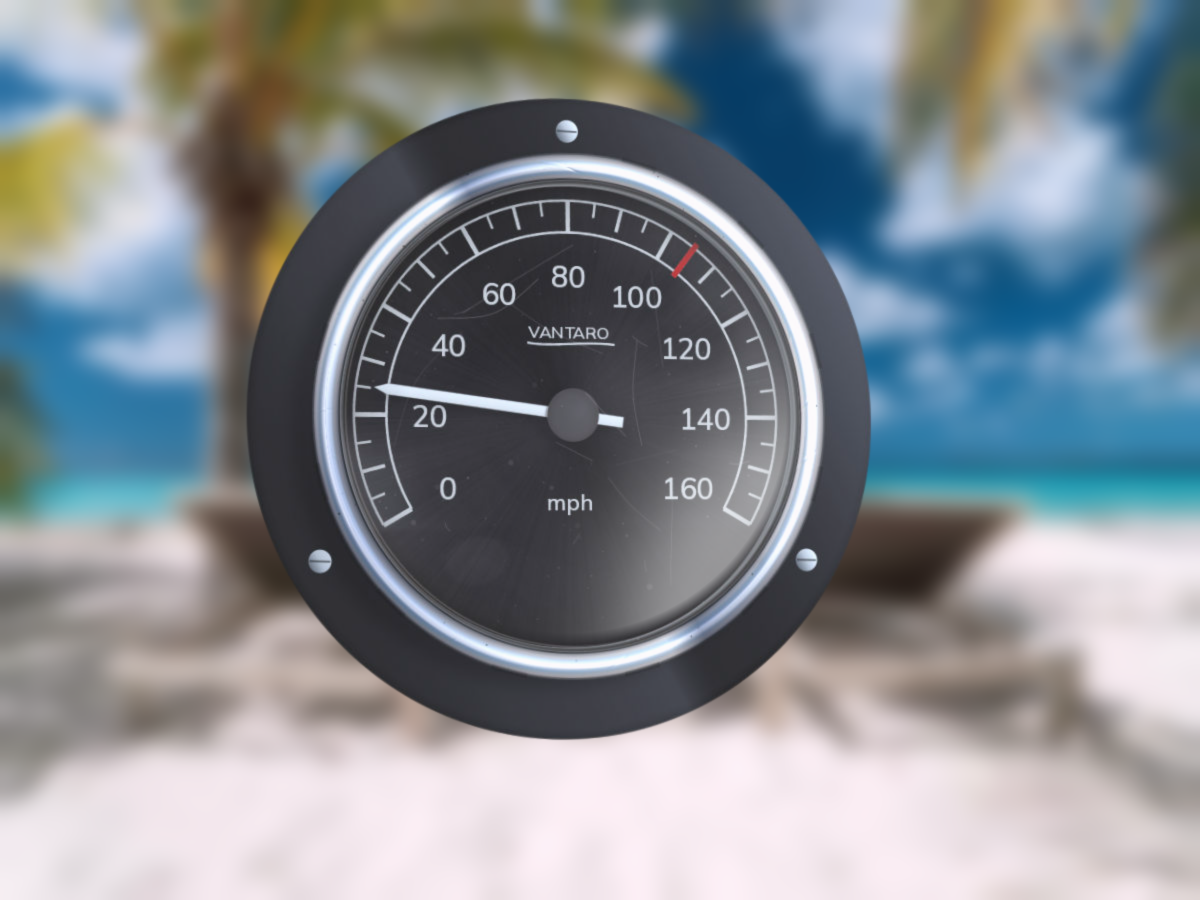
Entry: 25mph
